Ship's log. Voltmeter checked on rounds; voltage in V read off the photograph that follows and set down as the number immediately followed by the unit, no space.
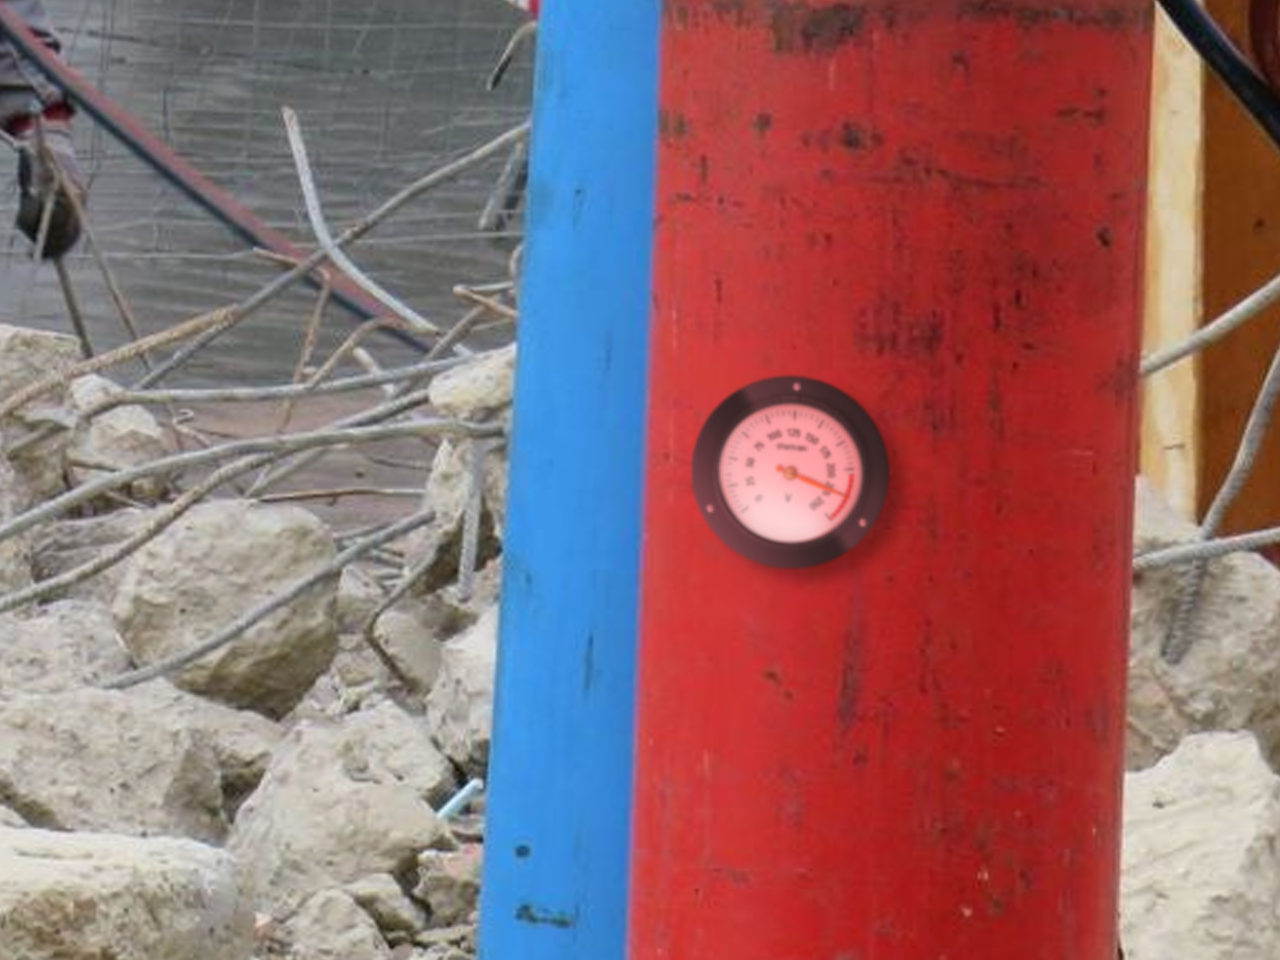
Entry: 225V
